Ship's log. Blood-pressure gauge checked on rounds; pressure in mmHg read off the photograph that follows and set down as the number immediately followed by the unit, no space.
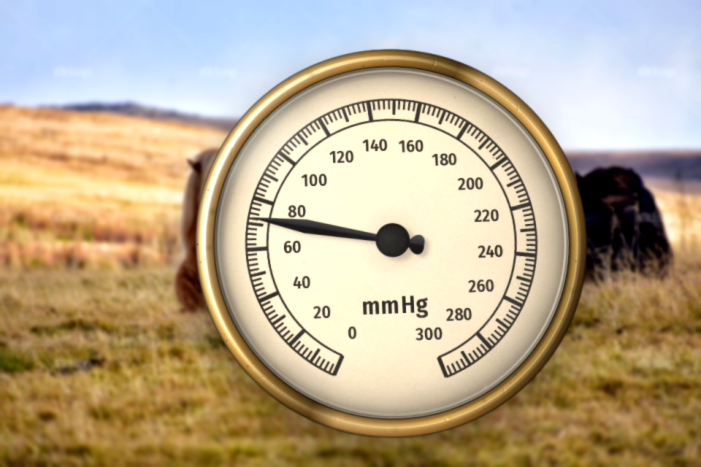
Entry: 72mmHg
